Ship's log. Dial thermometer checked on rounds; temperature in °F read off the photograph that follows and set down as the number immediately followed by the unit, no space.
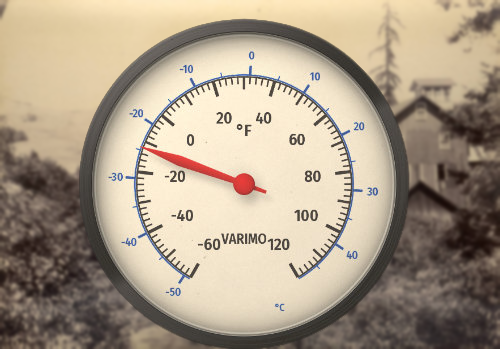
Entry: -12°F
